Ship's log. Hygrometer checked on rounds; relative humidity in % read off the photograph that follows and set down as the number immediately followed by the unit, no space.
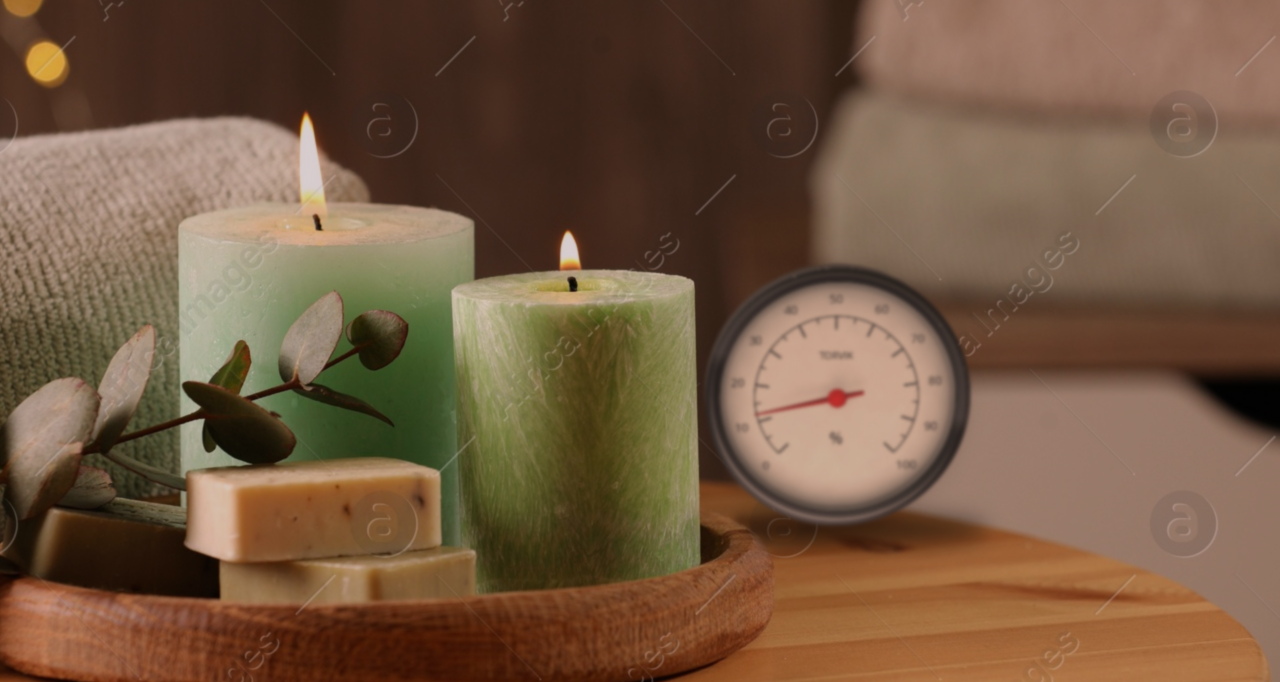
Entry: 12.5%
